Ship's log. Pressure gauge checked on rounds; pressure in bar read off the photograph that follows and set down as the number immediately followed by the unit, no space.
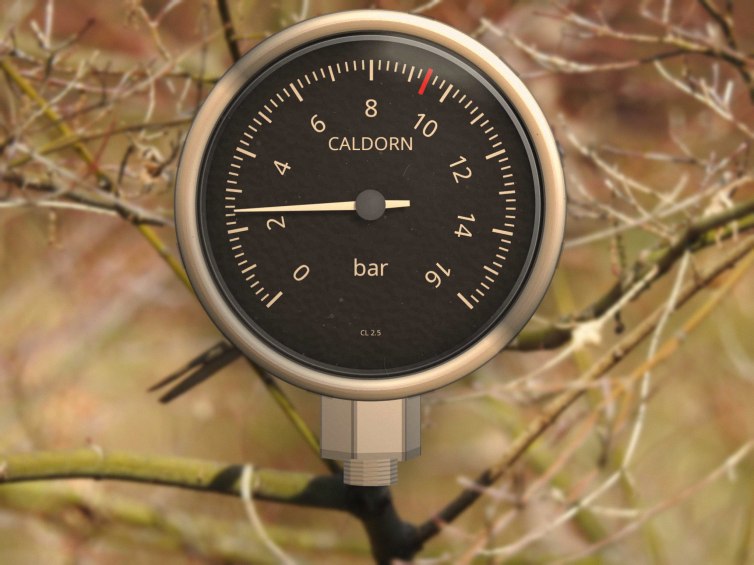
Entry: 2.5bar
